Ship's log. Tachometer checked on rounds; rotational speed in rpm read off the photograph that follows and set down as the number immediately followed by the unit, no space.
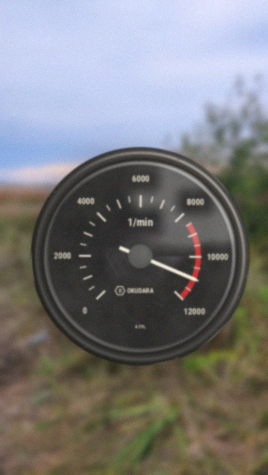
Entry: 11000rpm
